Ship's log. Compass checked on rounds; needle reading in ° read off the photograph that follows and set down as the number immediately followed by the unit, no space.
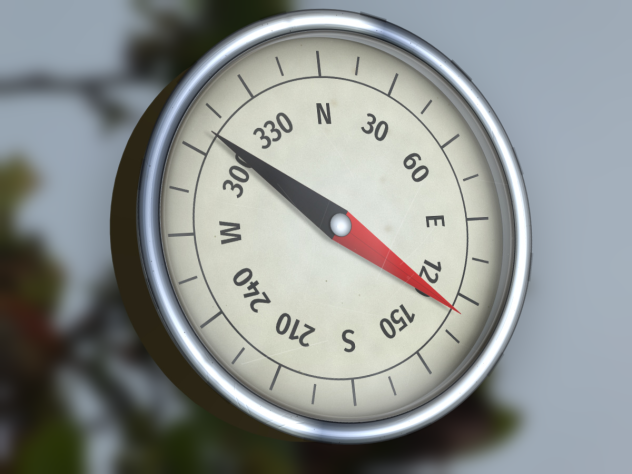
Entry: 127.5°
